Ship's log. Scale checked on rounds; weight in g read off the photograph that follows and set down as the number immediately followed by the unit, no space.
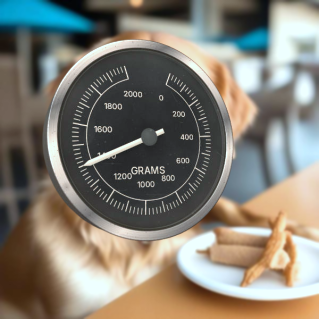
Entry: 1400g
